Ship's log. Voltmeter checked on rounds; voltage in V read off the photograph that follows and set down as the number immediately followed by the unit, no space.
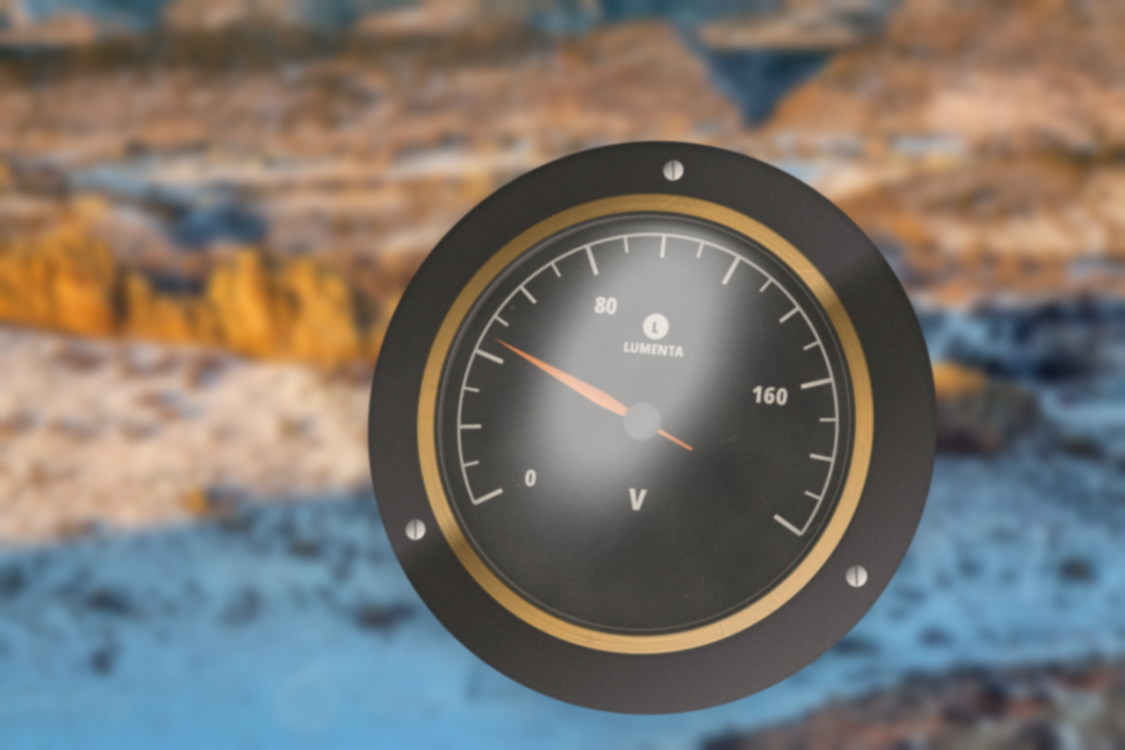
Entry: 45V
